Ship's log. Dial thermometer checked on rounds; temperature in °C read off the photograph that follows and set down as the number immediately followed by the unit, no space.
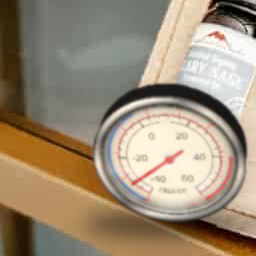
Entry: -32°C
